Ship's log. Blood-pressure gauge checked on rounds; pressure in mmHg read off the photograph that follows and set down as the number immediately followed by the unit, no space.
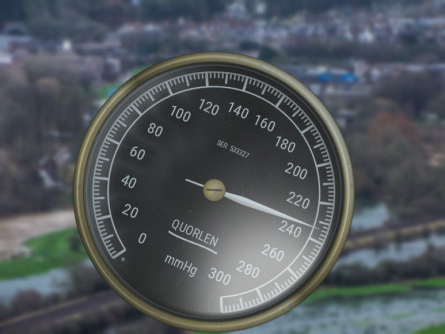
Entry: 234mmHg
